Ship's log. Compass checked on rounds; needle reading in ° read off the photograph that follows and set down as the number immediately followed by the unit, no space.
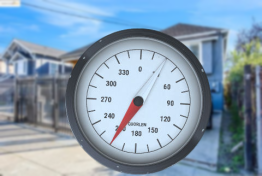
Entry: 210°
